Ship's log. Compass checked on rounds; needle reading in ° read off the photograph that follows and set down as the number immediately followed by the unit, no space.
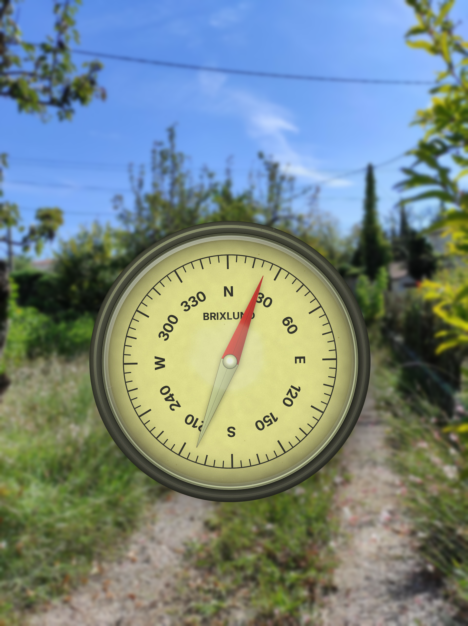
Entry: 22.5°
